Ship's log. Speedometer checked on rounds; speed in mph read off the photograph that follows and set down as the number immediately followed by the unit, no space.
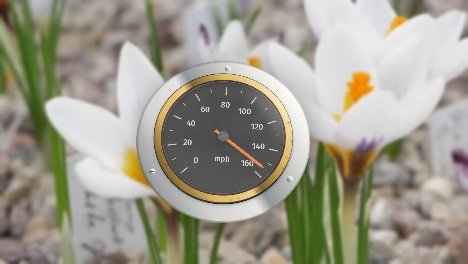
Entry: 155mph
